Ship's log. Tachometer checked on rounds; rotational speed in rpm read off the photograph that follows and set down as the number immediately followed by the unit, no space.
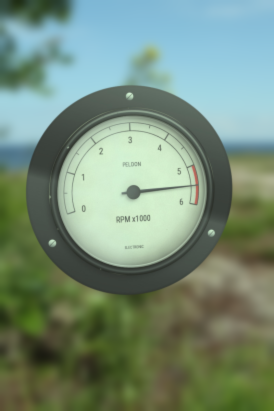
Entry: 5500rpm
